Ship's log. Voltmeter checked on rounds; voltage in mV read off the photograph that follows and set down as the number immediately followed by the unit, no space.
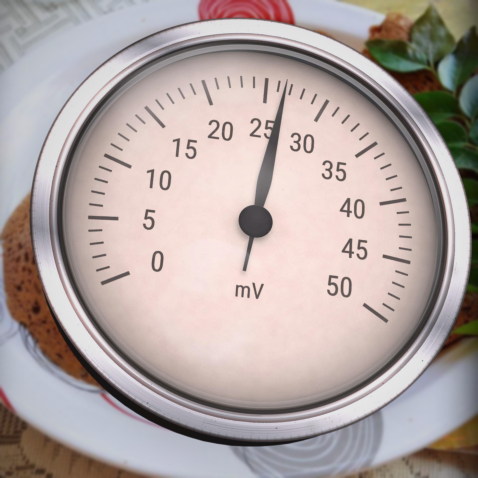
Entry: 26.5mV
